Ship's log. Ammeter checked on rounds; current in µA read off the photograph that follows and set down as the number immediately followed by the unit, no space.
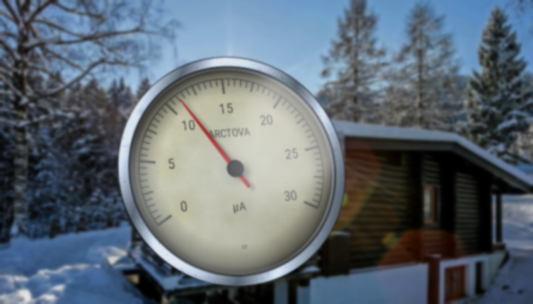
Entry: 11µA
